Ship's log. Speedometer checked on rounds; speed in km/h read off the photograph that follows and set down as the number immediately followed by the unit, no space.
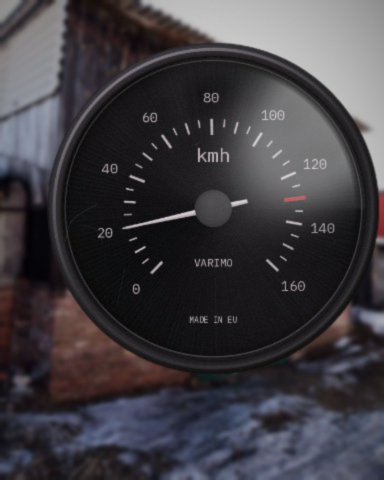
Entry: 20km/h
